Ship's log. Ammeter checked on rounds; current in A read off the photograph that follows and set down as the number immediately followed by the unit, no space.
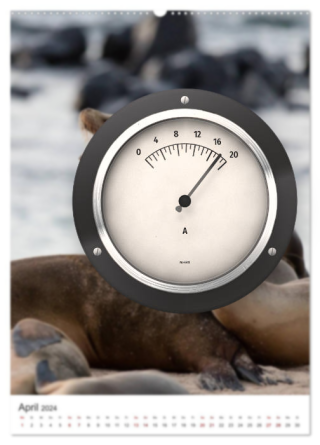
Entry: 18A
